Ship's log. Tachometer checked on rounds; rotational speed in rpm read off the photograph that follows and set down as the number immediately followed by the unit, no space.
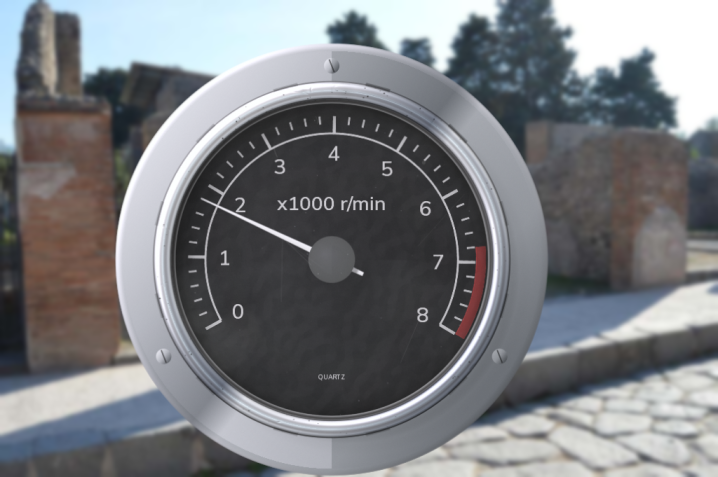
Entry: 1800rpm
